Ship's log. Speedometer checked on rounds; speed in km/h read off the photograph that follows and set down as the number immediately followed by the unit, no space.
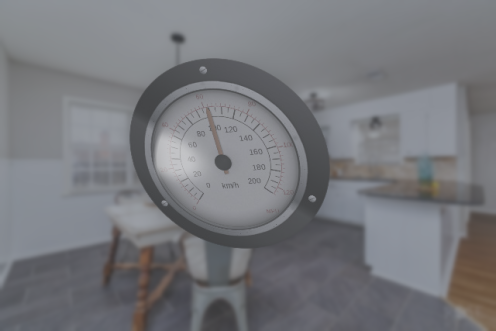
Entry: 100km/h
